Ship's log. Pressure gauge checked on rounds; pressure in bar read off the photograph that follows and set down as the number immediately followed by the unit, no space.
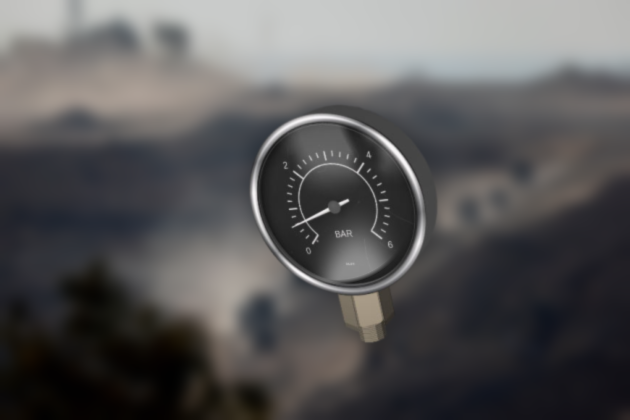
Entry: 0.6bar
